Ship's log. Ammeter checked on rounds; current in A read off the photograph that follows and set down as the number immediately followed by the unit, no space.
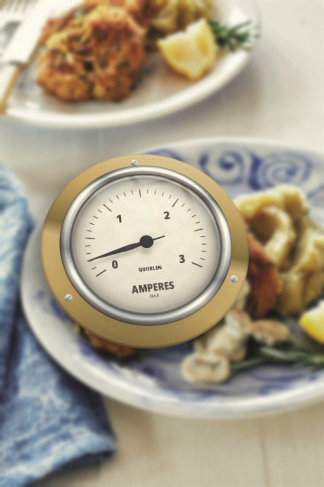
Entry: 0.2A
